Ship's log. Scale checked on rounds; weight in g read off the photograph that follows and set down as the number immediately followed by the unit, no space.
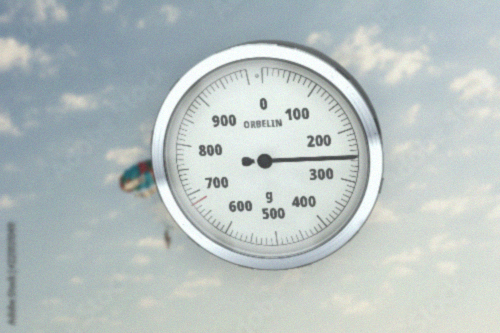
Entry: 250g
